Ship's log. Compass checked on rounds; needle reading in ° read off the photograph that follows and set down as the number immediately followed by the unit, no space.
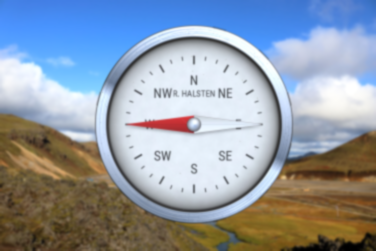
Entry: 270°
